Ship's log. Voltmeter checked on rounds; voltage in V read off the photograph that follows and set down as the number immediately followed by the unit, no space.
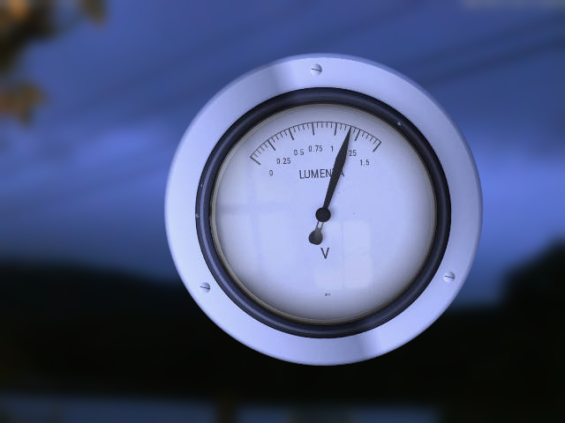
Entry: 1.15V
